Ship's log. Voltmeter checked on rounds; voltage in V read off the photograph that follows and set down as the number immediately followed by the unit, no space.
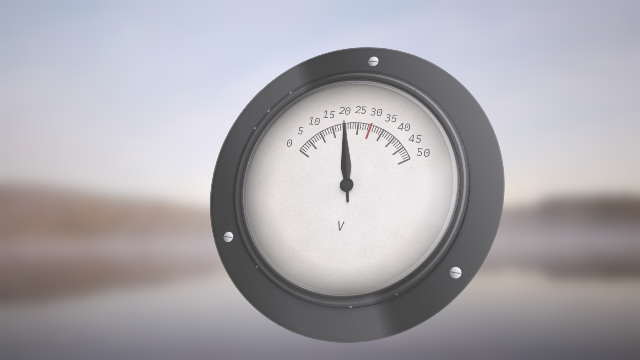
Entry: 20V
